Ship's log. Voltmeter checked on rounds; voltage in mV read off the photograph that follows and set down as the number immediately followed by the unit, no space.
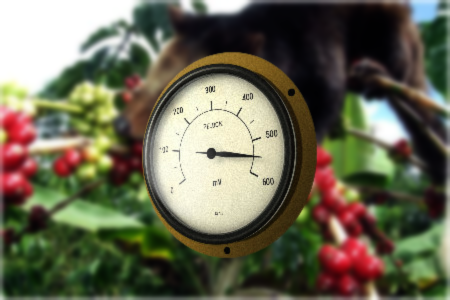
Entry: 550mV
